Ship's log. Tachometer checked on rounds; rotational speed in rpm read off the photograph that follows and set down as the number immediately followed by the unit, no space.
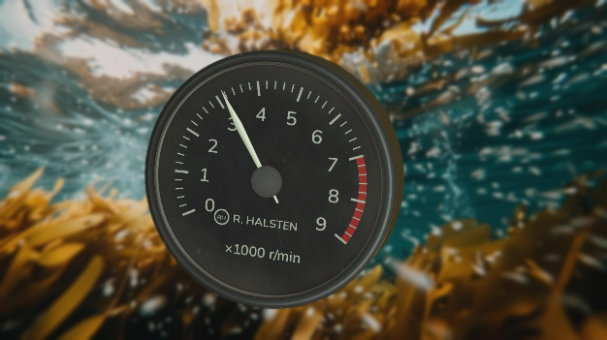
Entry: 3200rpm
